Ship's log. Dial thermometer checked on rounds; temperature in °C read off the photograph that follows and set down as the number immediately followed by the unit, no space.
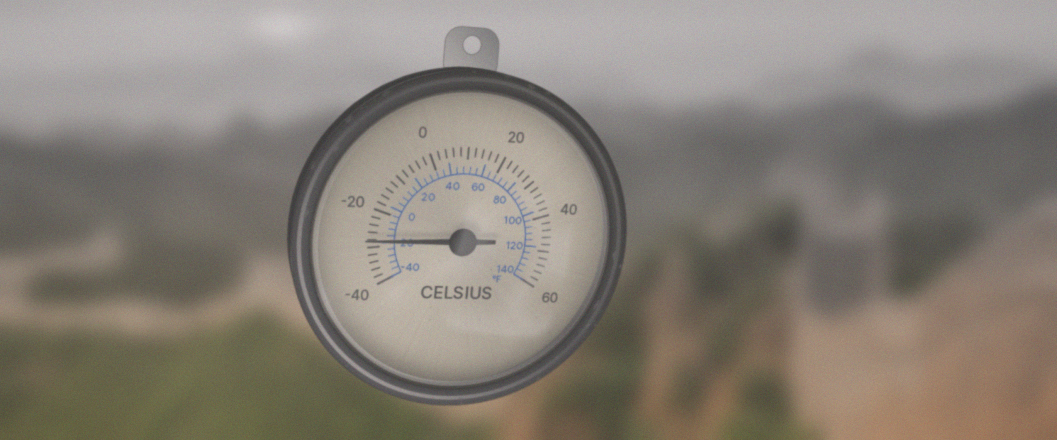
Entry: -28°C
